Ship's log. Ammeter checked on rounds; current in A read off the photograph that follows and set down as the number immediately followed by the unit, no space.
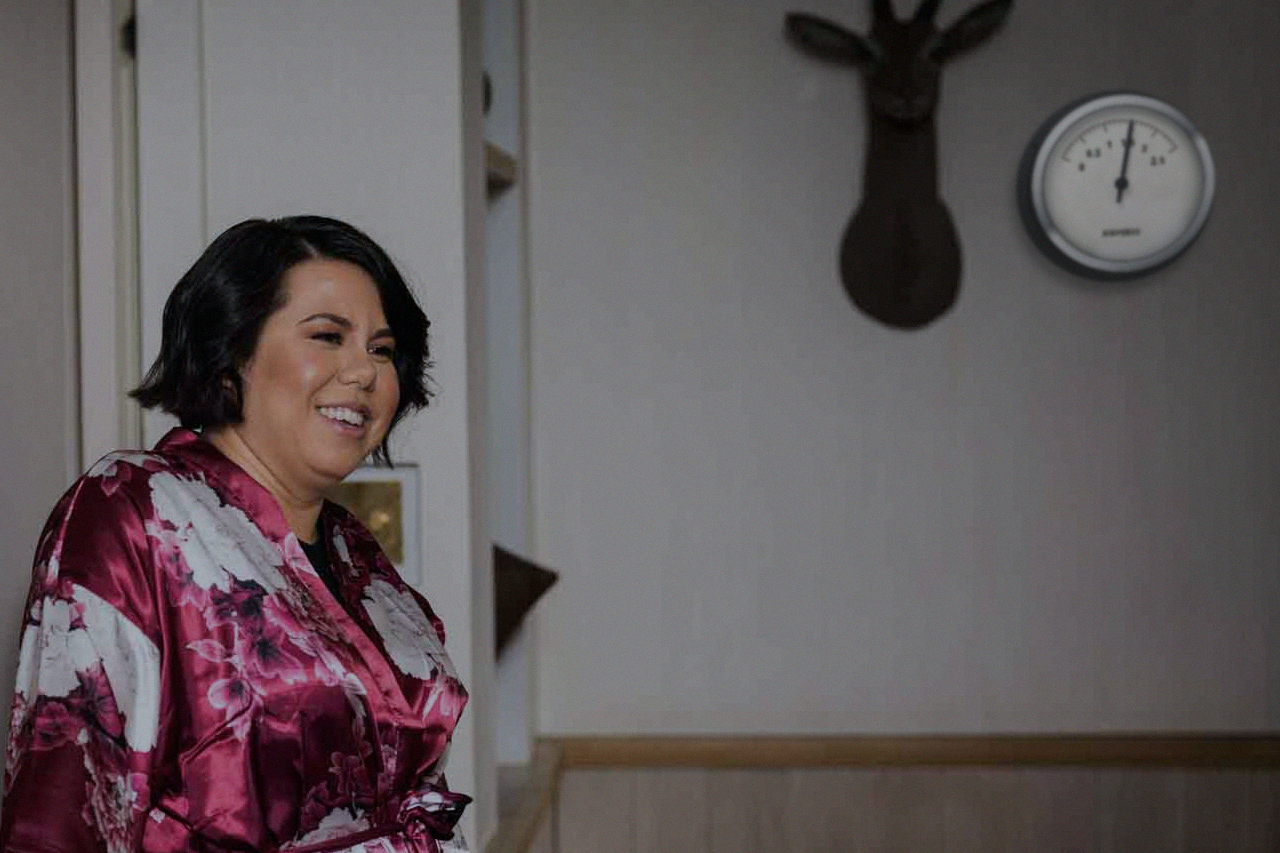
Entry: 1.5A
